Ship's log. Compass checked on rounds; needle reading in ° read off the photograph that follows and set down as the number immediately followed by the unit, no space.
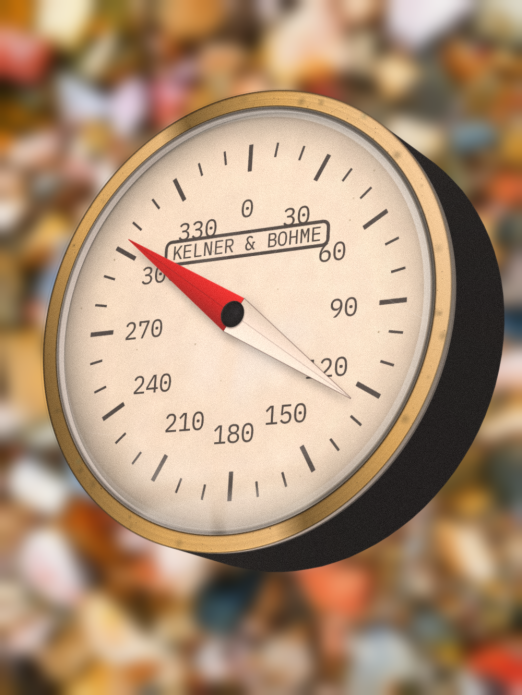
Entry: 305°
